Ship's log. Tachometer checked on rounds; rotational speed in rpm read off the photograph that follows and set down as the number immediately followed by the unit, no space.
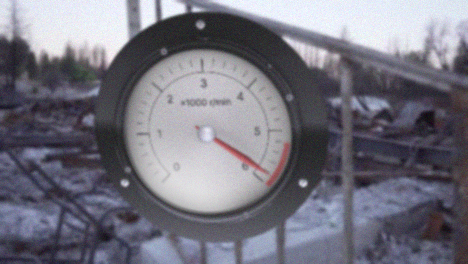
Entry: 5800rpm
